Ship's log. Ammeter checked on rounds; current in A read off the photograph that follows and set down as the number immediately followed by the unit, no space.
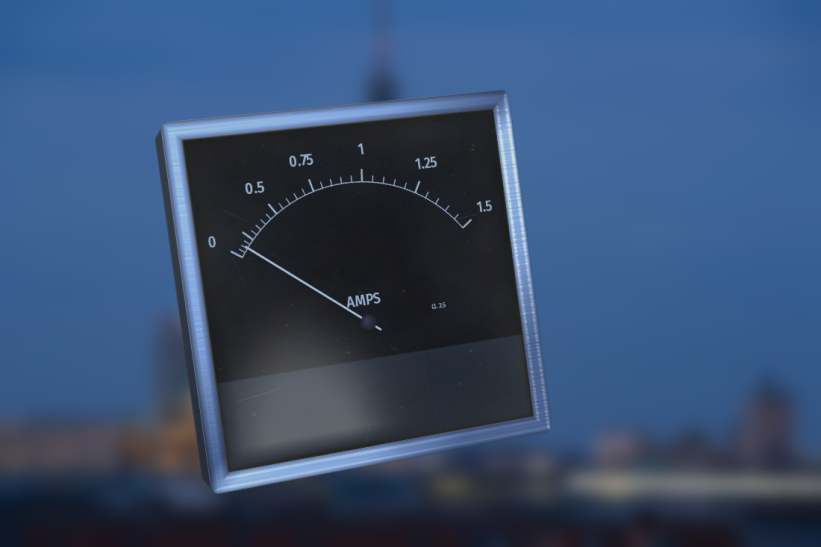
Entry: 0.15A
